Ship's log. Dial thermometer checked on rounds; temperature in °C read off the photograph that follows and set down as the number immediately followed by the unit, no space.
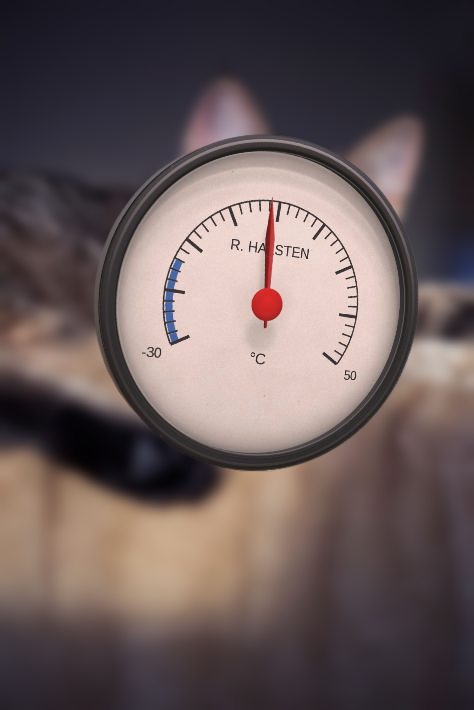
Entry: 8°C
